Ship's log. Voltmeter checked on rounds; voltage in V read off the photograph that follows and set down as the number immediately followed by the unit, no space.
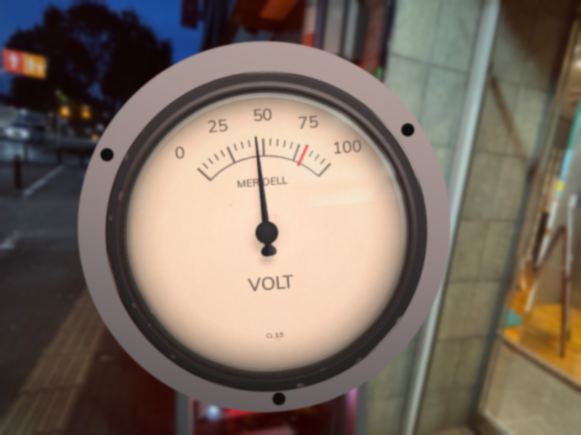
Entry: 45V
